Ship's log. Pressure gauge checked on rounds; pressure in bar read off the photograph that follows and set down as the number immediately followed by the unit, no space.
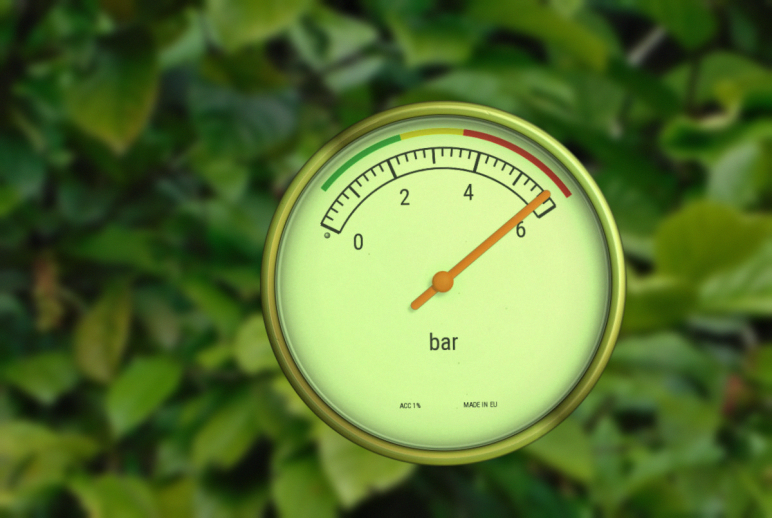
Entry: 5.7bar
